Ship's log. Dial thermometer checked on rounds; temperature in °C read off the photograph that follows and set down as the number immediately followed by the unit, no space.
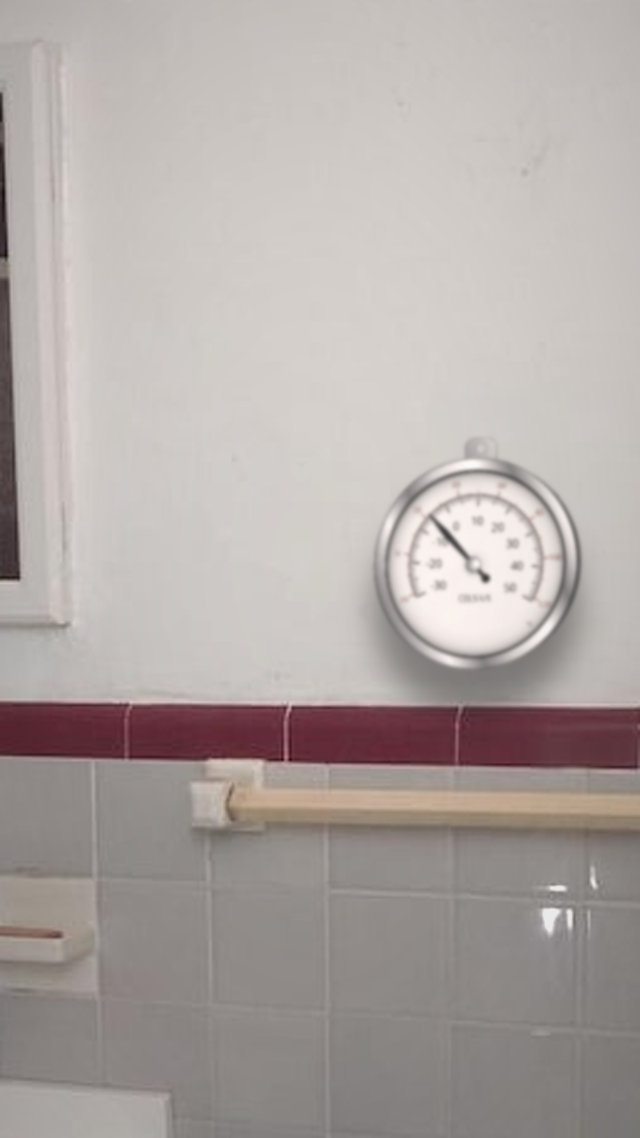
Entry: -5°C
